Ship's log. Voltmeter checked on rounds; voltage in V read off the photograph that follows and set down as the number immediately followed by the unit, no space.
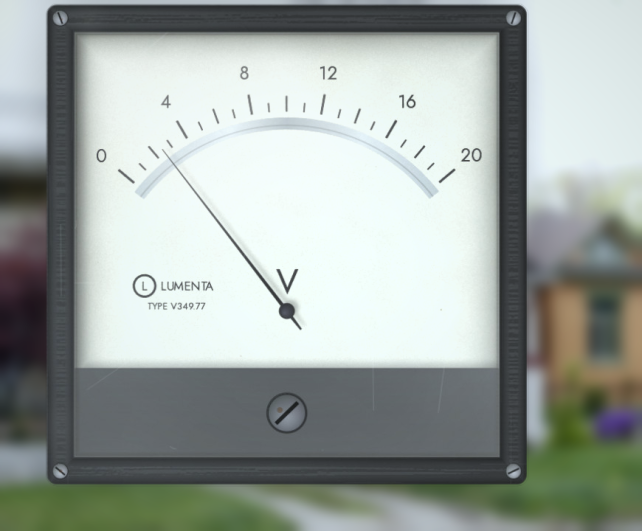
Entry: 2.5V
